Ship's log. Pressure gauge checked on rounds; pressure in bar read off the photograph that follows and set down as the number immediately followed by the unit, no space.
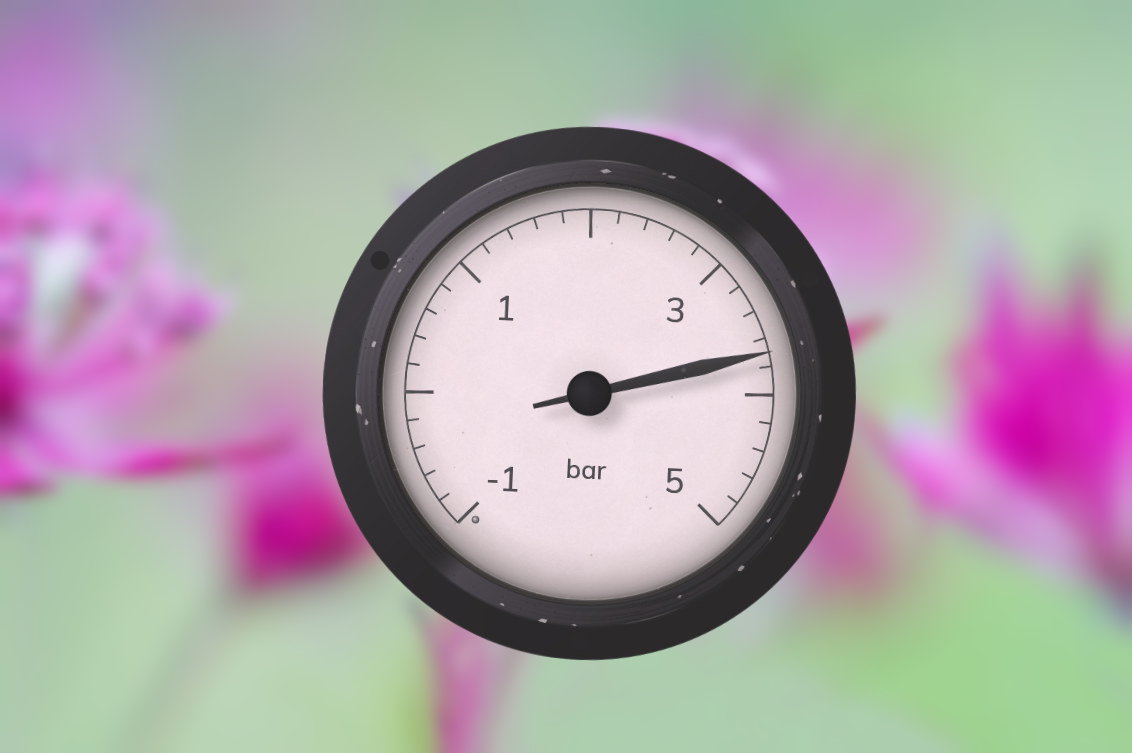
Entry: 3.7bar
